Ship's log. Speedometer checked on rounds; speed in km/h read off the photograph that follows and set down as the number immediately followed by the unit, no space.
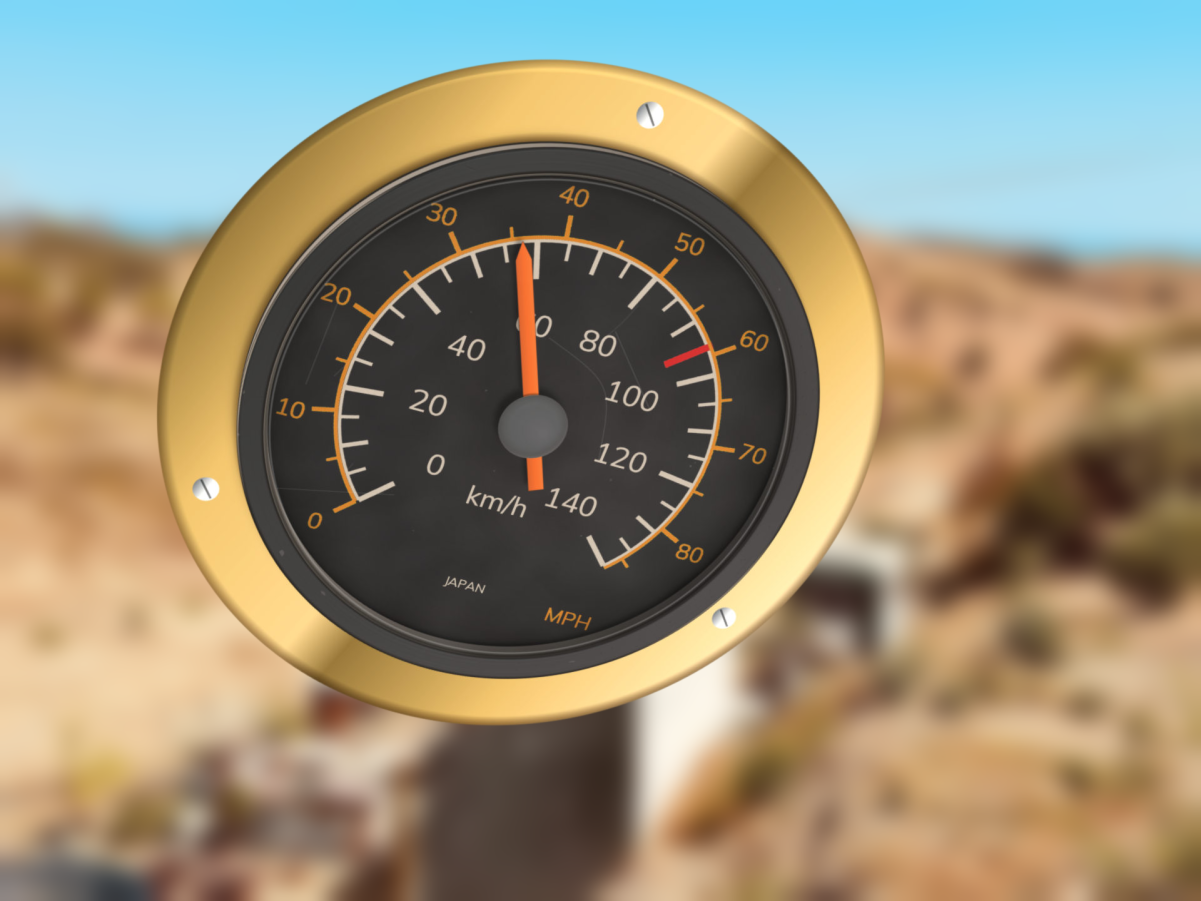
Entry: 57.5km/h
